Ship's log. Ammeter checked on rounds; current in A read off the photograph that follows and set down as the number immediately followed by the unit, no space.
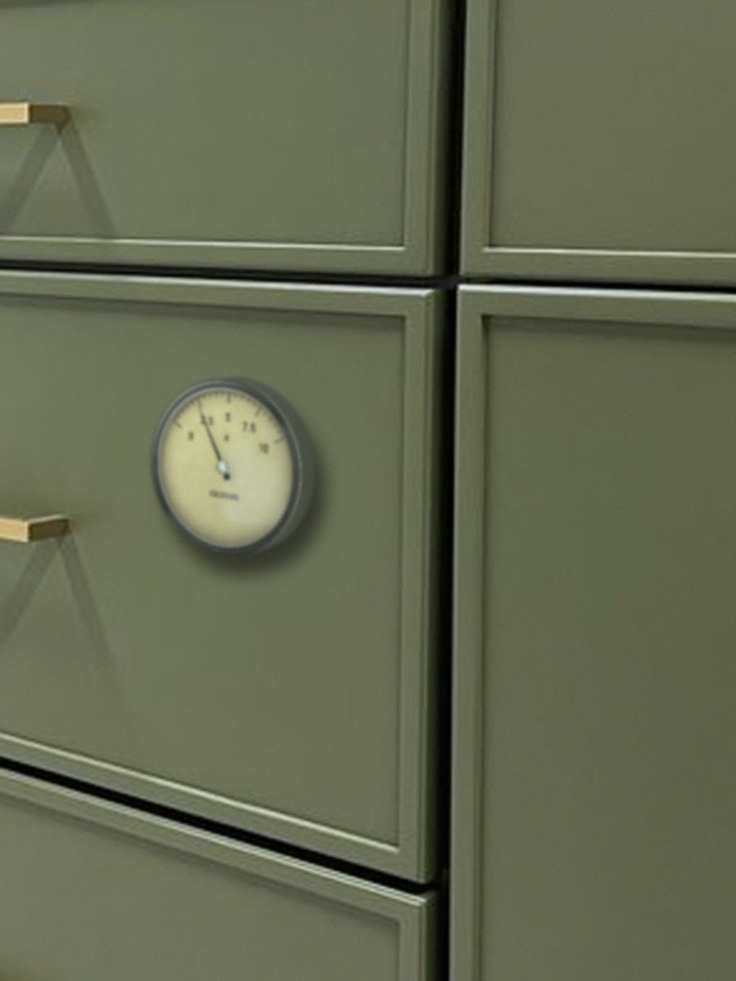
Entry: 2.5A
